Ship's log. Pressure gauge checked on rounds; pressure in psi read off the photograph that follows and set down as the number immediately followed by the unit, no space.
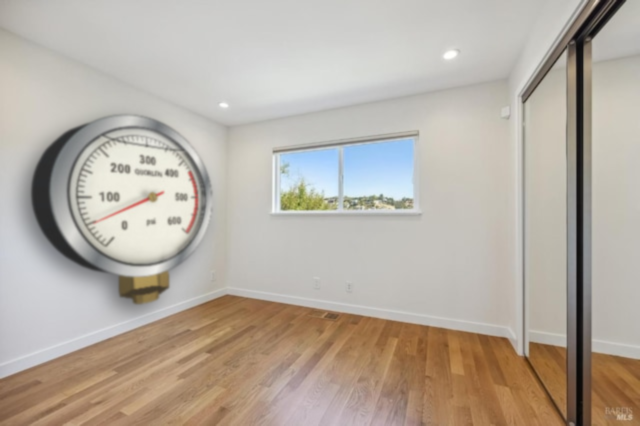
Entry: 50psi
